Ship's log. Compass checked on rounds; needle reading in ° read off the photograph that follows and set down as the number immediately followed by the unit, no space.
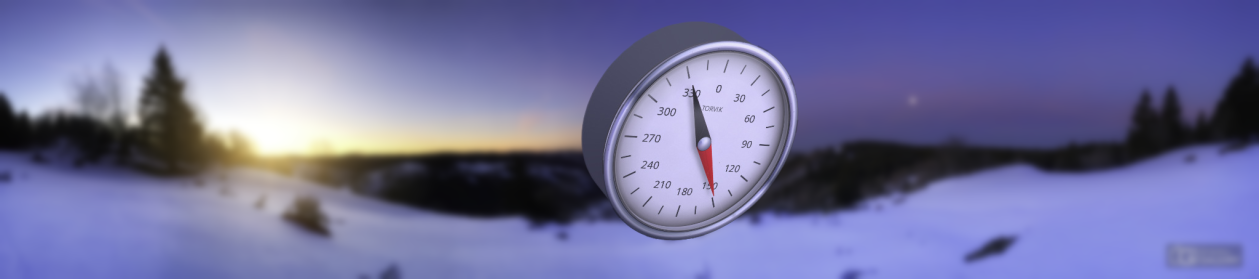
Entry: 150°
